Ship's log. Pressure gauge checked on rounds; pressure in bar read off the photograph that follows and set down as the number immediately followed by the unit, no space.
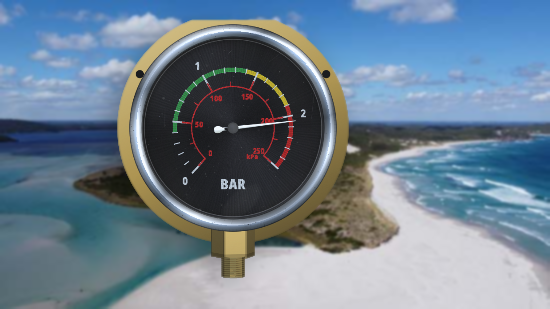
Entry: 2.05bar
